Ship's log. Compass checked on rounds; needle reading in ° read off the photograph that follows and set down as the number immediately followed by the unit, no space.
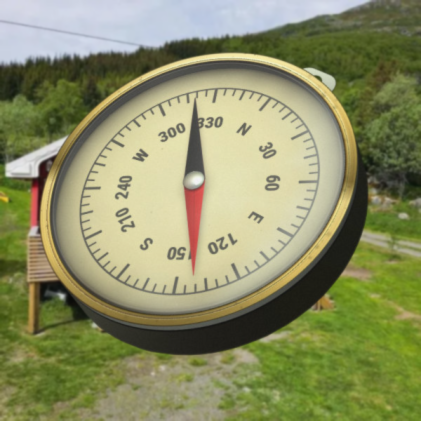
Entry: 140°
